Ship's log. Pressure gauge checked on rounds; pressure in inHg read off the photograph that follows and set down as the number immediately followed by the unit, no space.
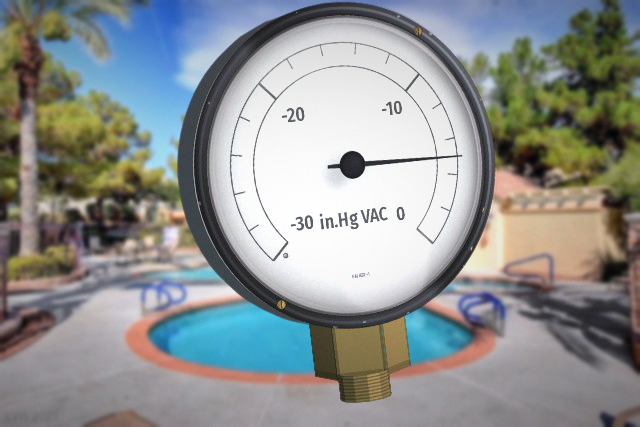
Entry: -5inHg
